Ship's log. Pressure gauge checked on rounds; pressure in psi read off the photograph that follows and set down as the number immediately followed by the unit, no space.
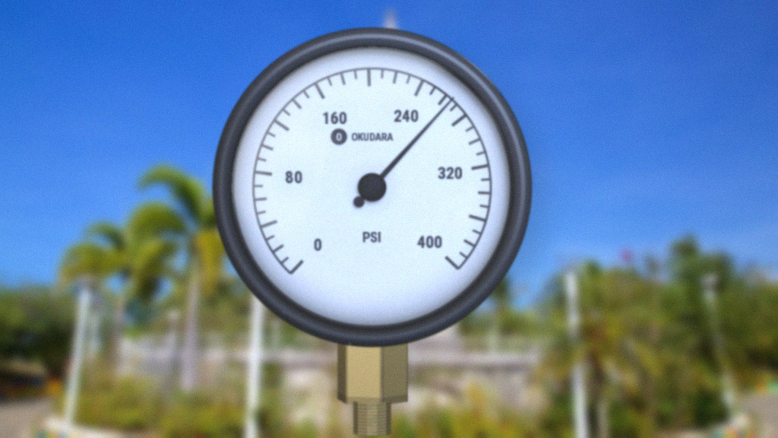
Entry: 265psi
